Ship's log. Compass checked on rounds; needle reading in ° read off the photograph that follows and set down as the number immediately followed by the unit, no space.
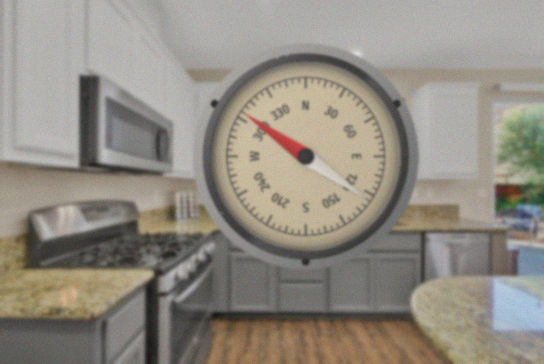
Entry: 305°
